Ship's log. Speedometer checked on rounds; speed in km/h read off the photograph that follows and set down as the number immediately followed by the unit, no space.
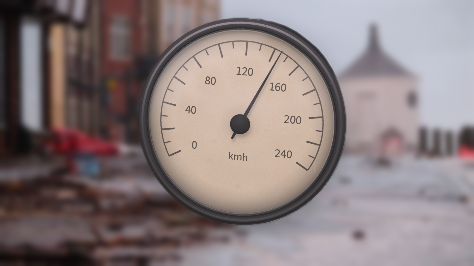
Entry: 145km/h
